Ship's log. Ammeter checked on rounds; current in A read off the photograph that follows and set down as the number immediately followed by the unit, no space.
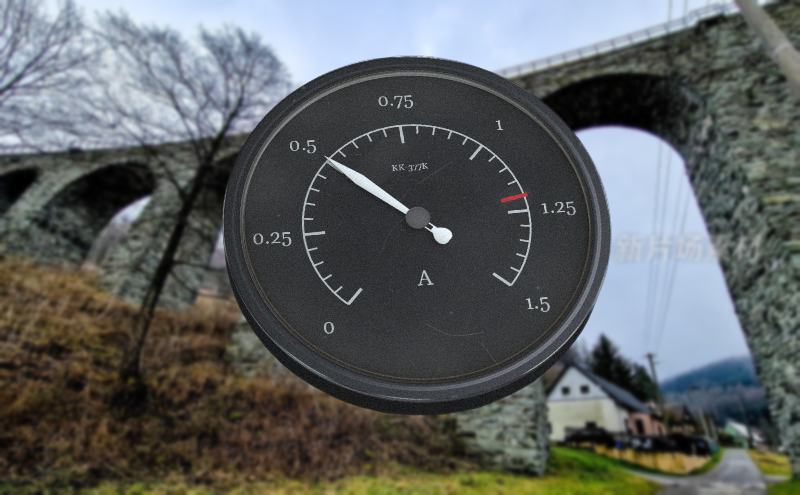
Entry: 0.5A
